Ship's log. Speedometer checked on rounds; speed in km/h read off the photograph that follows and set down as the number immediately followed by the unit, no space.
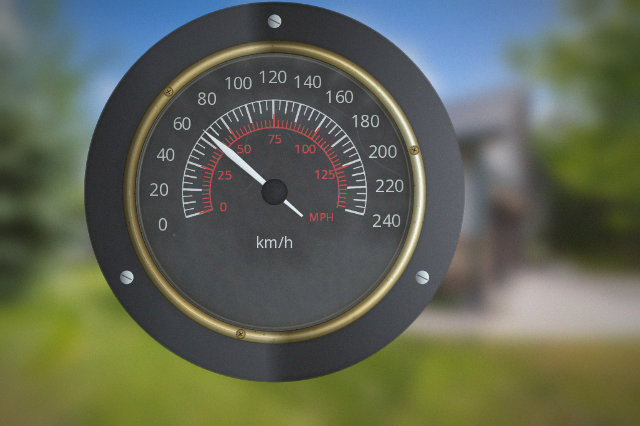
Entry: 65km/h
